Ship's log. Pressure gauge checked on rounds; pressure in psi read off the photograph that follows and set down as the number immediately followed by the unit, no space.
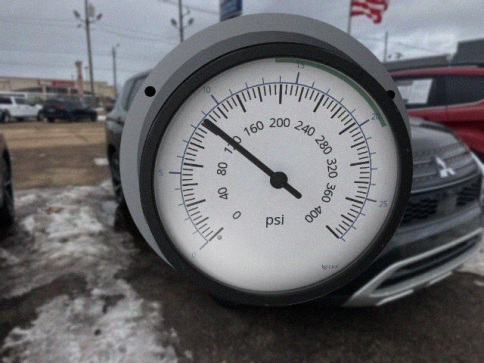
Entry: 125psi
